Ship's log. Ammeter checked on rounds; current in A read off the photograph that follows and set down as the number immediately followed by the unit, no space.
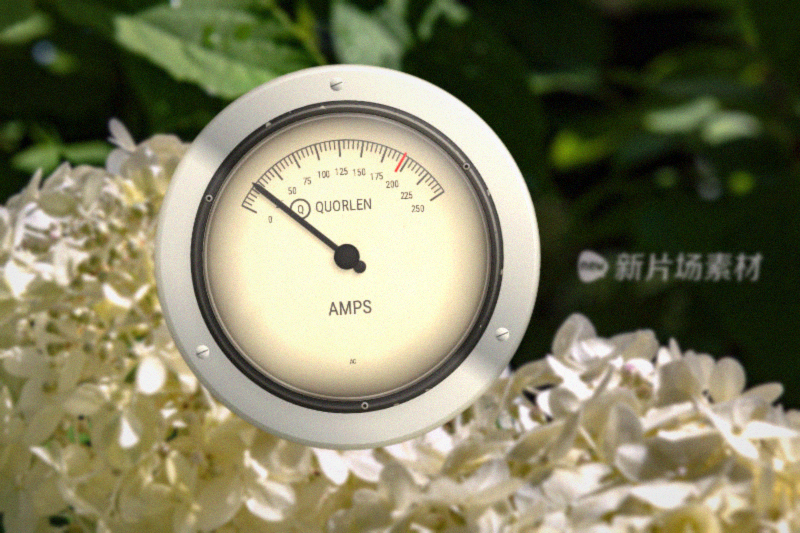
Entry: 25A
